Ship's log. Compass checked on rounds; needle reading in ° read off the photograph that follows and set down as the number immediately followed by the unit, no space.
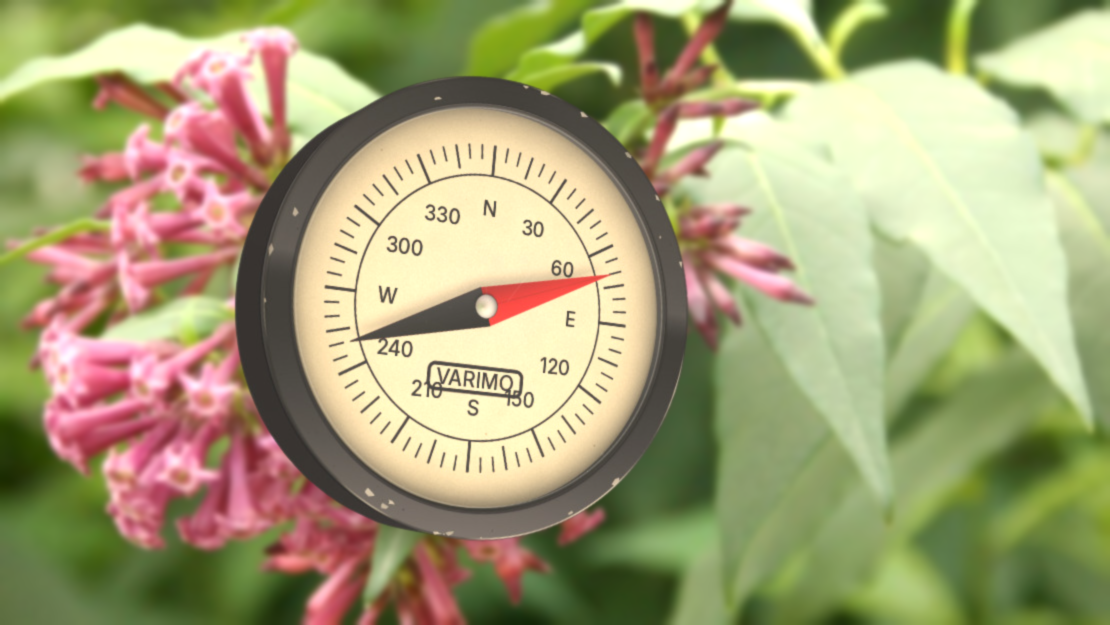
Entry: 70°
